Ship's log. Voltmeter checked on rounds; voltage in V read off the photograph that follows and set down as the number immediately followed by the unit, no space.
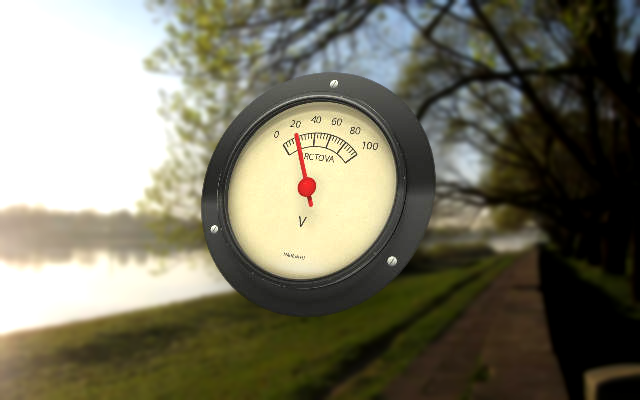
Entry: 20V
